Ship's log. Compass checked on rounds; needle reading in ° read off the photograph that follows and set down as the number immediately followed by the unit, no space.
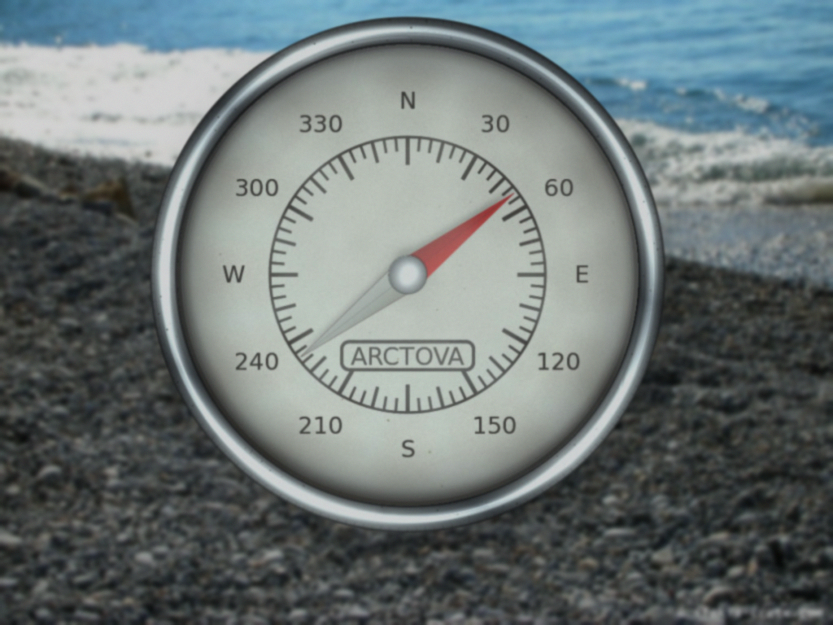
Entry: 52.5°
